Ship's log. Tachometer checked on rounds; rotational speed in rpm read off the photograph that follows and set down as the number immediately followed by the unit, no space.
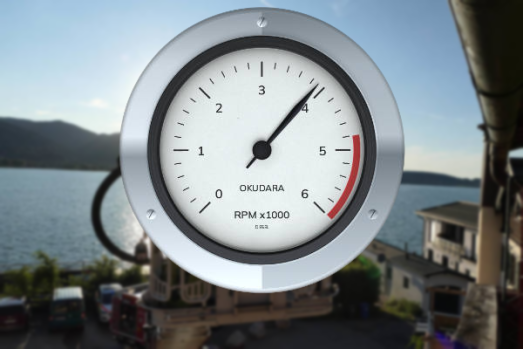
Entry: 3900rpm
